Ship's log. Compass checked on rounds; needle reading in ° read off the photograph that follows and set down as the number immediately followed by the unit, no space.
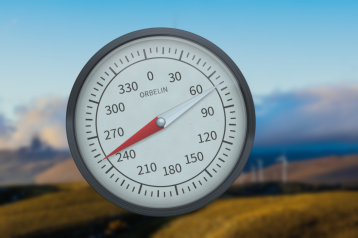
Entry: 250°
